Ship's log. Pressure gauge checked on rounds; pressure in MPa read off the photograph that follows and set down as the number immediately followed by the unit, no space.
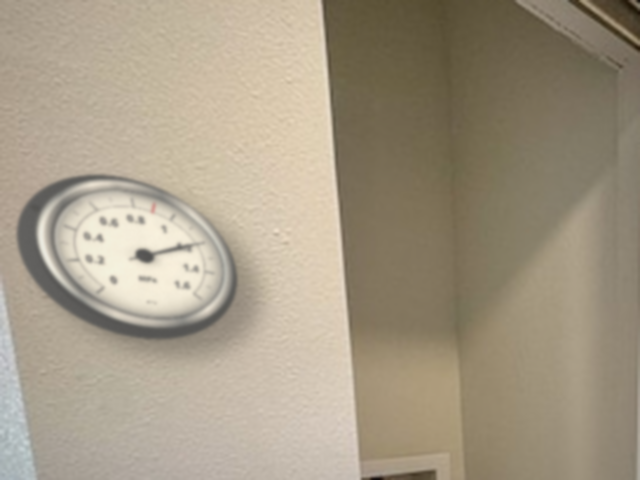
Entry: 1.2MPa
